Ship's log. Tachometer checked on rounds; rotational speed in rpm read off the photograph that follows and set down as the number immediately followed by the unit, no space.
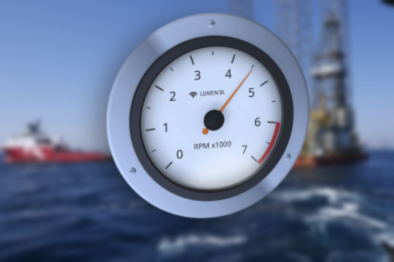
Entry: 4500rpm
